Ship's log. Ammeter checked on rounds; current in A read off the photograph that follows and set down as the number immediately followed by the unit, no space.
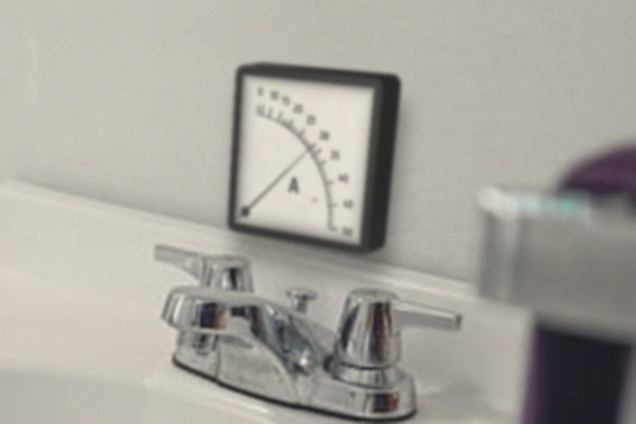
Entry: 30A
